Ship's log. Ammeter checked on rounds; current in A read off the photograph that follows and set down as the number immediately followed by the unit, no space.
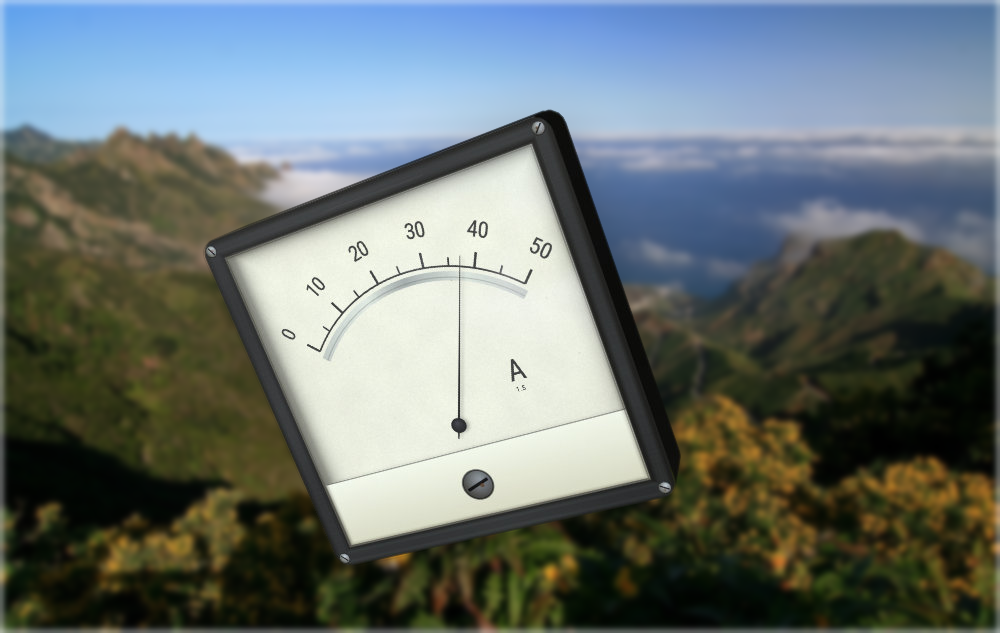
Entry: 37.5A
